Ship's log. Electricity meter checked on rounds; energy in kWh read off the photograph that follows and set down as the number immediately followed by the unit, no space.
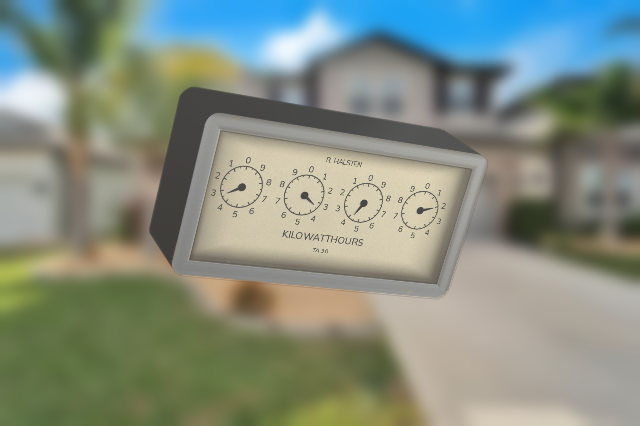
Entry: 3342kWh
